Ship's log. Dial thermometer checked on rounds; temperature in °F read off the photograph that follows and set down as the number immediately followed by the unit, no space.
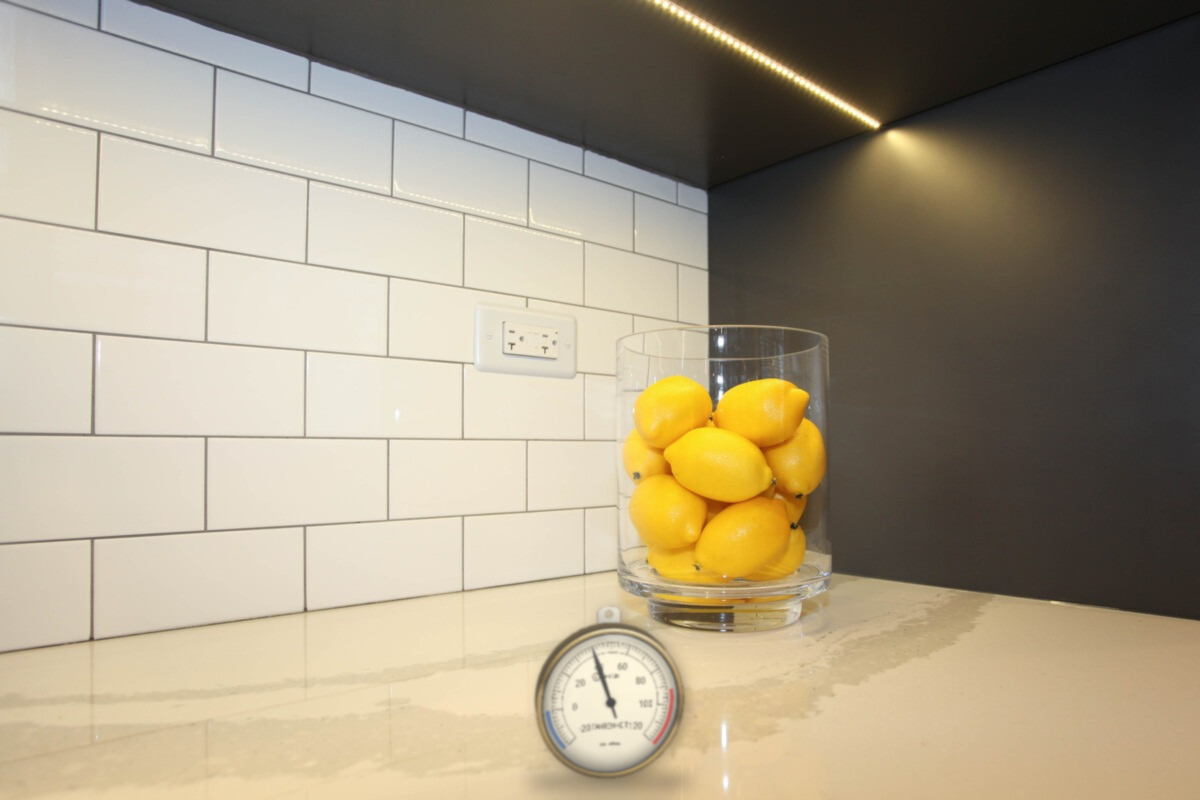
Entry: 40°F
